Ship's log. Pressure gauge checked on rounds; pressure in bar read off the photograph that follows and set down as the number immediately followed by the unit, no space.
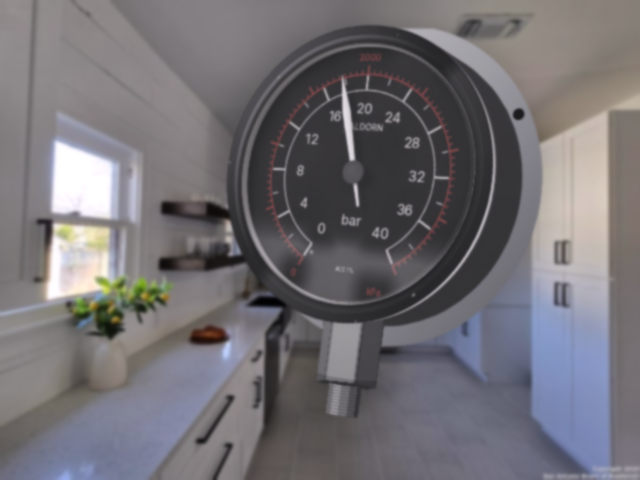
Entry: 18bar
